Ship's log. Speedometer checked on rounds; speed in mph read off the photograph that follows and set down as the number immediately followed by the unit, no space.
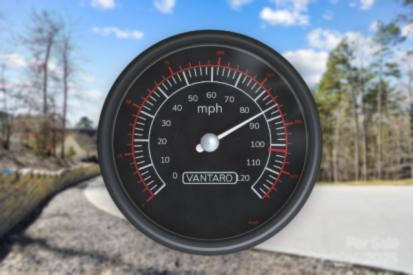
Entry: 86mph
